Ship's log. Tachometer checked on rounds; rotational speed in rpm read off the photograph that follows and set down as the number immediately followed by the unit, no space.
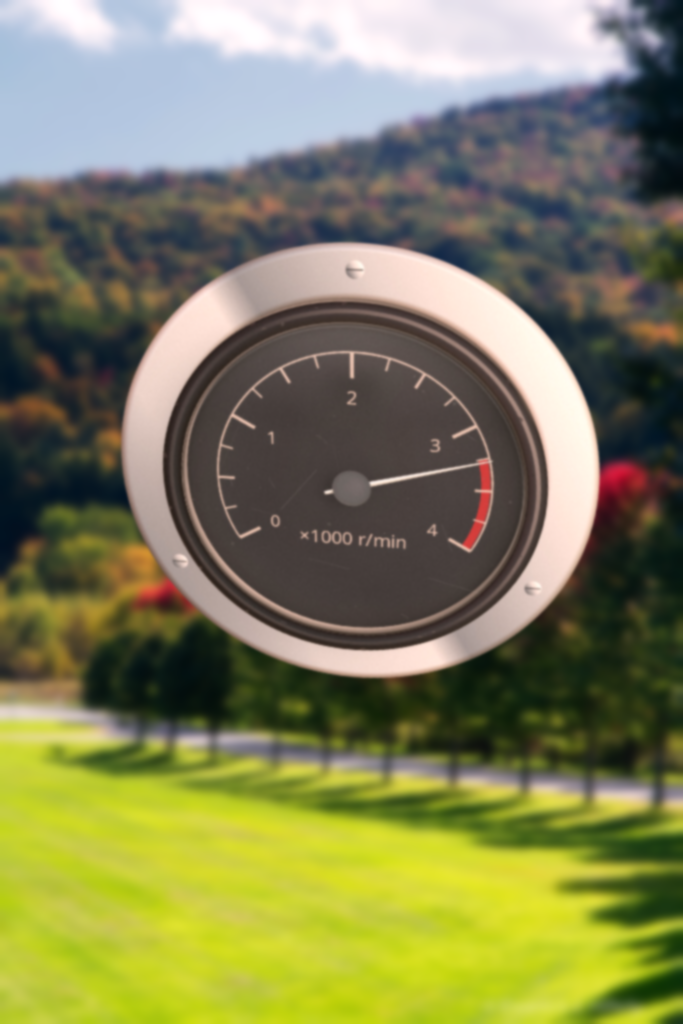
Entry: 3250rpm
